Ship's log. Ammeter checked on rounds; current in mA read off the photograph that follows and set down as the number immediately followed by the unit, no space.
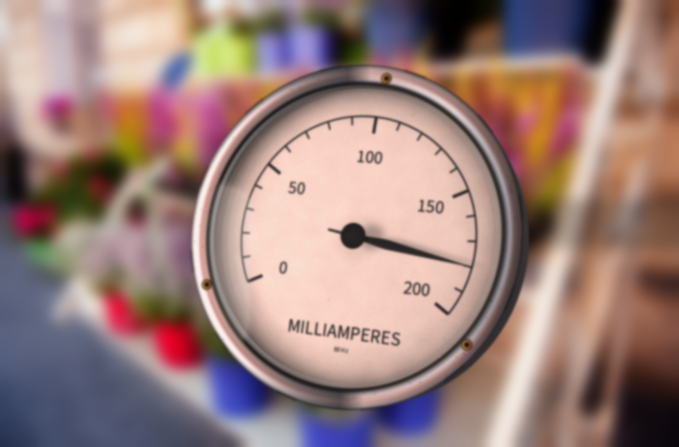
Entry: 180mA
